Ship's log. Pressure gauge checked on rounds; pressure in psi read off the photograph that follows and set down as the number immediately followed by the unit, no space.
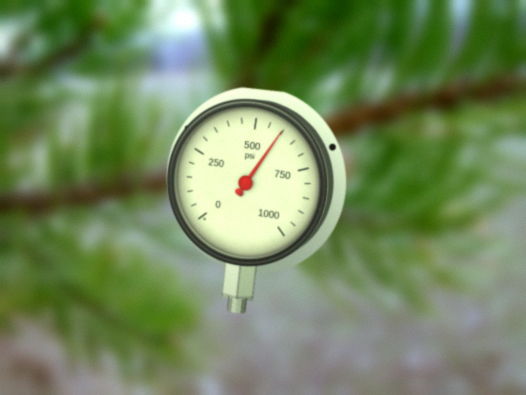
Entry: 600psi
